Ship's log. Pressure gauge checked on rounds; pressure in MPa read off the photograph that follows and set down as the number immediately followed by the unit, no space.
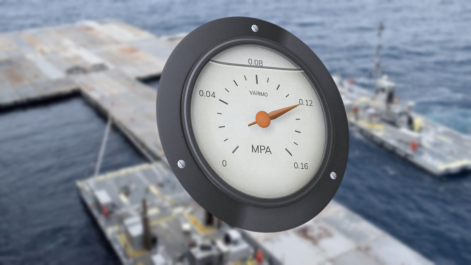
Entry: 0.12MPa
